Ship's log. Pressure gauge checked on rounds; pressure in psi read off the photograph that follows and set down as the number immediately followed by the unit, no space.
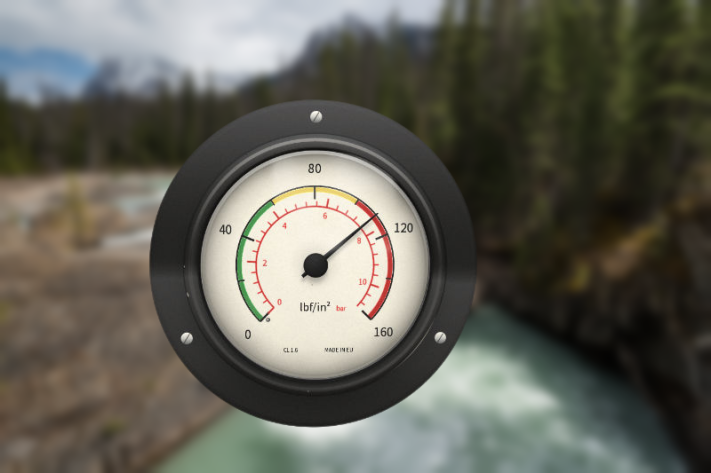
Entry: 110psi
